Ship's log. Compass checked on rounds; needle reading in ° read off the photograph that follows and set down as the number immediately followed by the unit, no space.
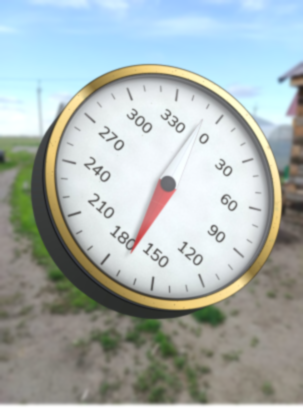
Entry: 170°
